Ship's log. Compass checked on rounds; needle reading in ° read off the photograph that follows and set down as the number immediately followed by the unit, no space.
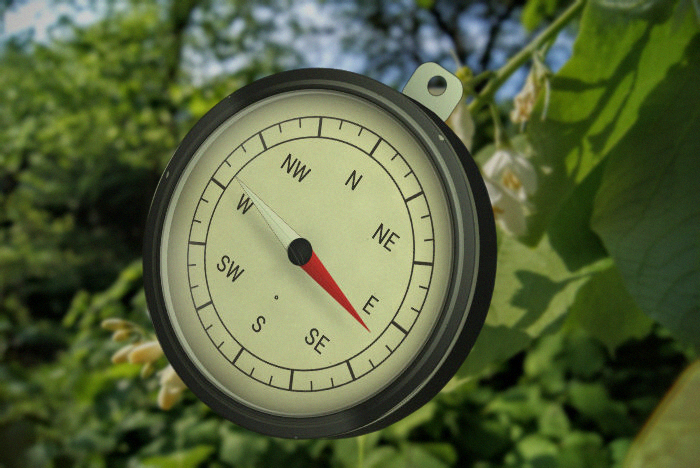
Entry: 100°
